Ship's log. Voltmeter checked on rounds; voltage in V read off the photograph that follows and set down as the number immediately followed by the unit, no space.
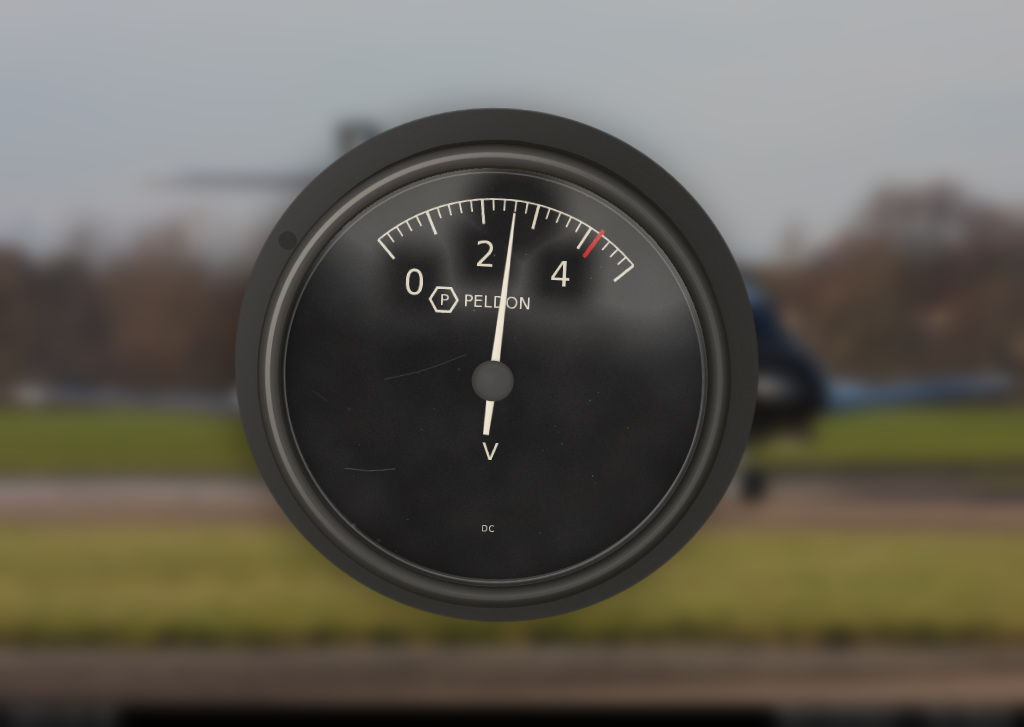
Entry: 2.6V
